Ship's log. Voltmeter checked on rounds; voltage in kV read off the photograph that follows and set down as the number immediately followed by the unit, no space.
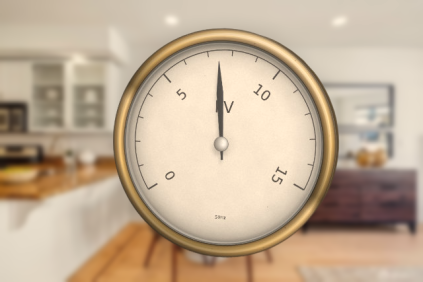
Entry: 7.5kV
